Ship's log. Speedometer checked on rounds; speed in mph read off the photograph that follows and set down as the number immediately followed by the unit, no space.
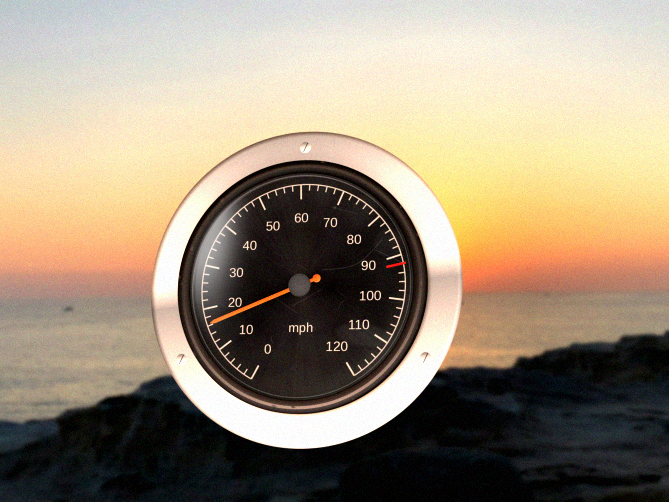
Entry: 16mph
